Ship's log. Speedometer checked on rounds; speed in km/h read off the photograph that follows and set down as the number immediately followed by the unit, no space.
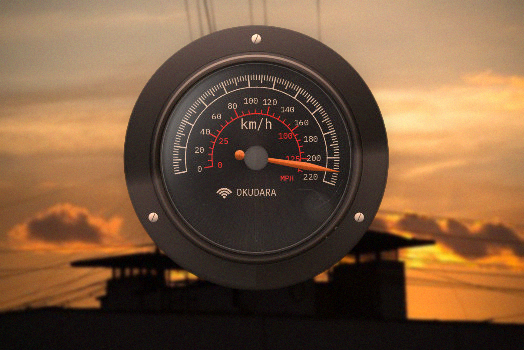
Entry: 210km/h
